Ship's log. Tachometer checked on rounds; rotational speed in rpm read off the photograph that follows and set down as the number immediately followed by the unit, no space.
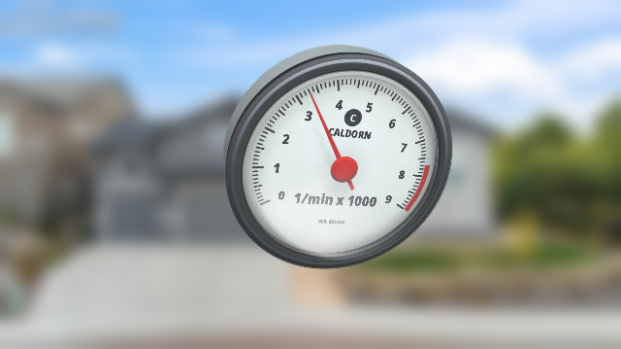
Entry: 3300rpm
